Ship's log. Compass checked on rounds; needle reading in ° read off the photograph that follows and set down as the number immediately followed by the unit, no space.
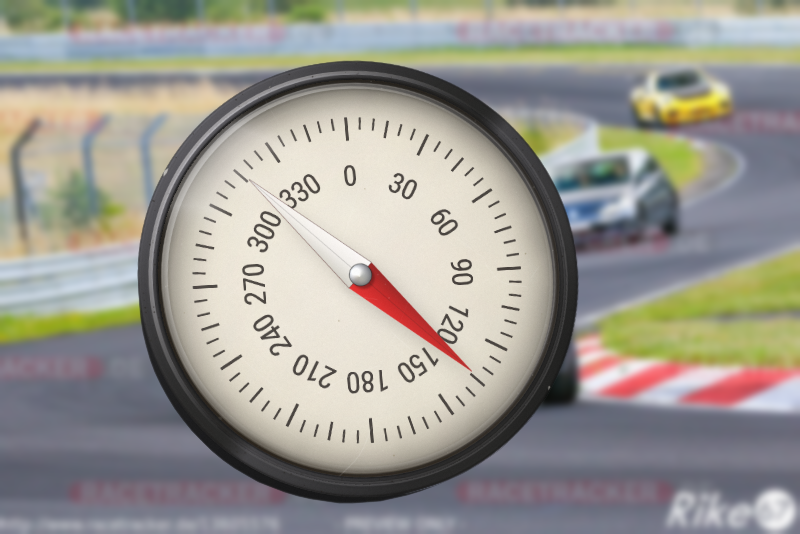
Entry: 135°
